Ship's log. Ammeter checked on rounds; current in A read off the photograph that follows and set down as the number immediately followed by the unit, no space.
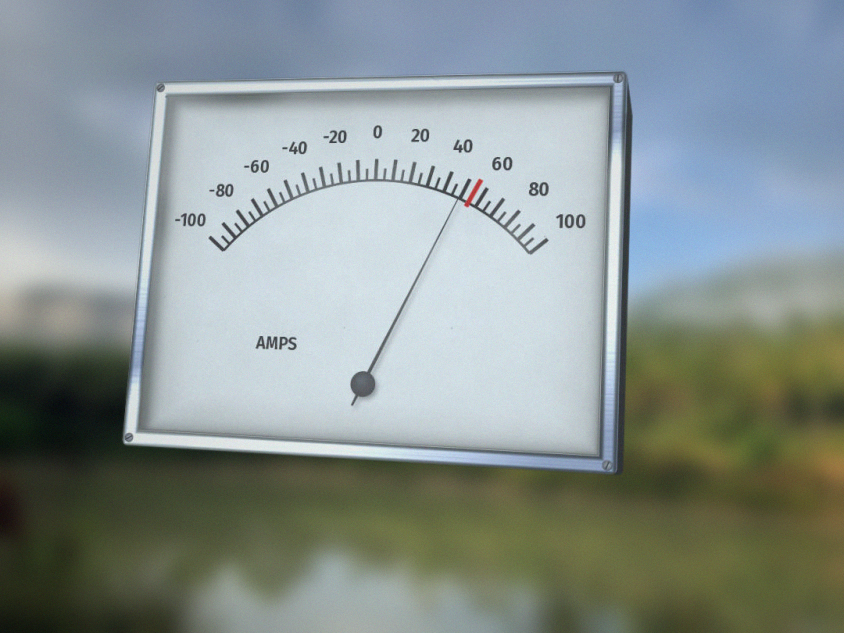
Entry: 50A
